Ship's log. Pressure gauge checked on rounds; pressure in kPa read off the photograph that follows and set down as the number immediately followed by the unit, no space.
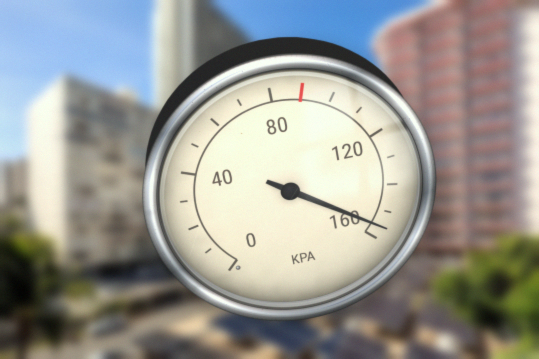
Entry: 155kPa
